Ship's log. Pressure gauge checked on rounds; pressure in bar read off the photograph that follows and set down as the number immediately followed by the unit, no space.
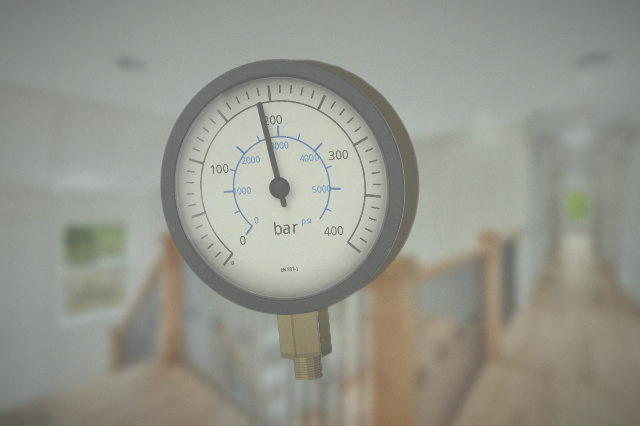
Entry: 190bar
